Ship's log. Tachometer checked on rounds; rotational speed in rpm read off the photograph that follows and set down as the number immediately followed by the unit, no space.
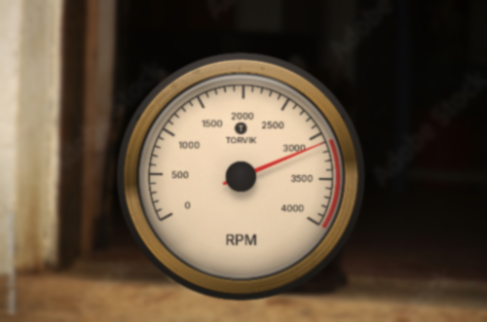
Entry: 3100rpm
